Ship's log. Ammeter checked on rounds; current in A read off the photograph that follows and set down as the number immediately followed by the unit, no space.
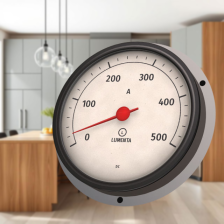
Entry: 20A
